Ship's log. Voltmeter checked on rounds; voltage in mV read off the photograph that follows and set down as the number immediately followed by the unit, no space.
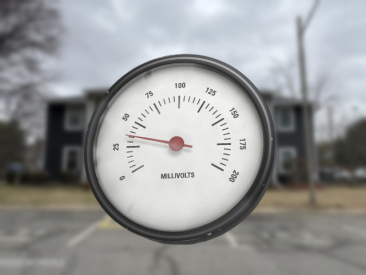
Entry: 35mV
